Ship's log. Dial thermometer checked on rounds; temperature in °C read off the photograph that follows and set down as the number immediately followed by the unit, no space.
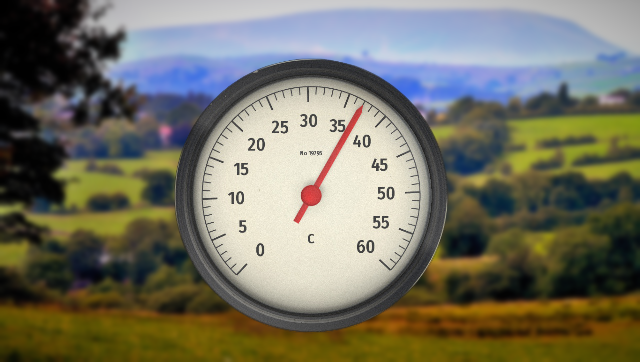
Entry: 37°C
